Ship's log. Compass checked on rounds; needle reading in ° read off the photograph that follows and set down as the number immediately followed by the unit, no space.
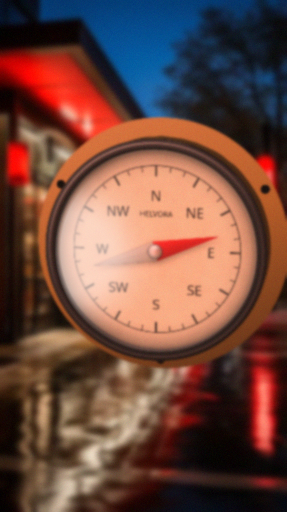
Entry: 75°
